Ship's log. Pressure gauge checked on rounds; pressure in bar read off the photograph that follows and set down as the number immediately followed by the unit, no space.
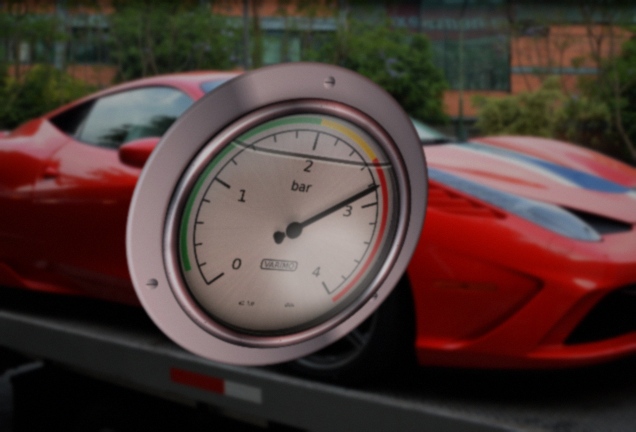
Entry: 2.8bar
